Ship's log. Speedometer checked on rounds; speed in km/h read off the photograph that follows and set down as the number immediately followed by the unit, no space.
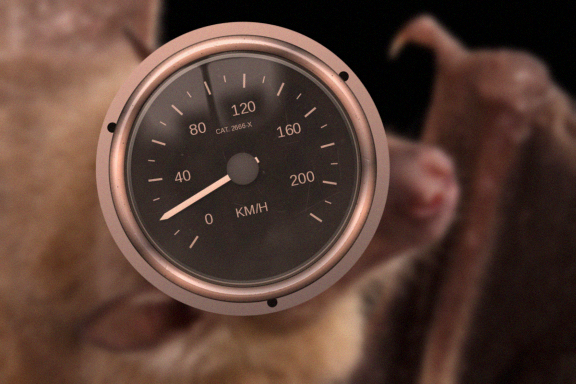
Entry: 20km/h
